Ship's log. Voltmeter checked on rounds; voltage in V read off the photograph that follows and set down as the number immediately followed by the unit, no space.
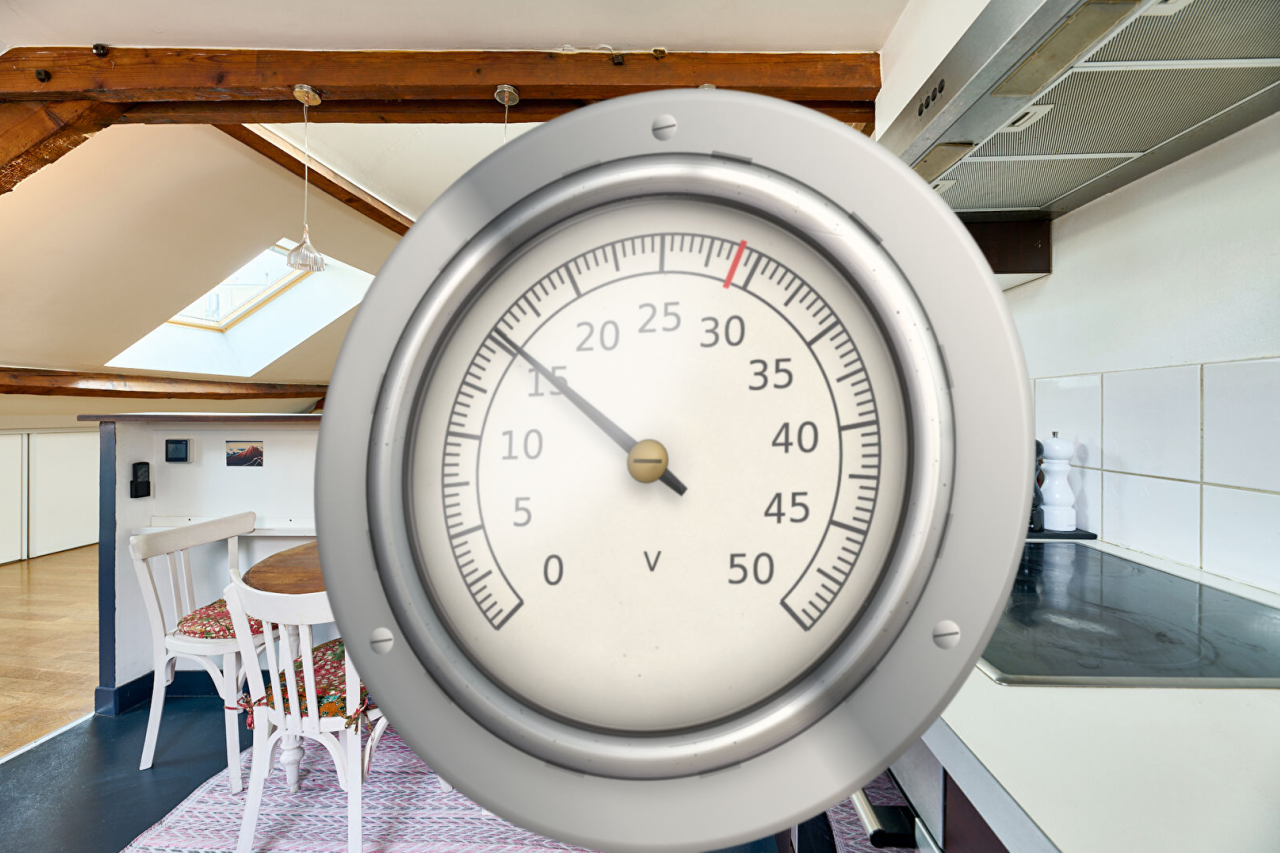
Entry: 15.5V
